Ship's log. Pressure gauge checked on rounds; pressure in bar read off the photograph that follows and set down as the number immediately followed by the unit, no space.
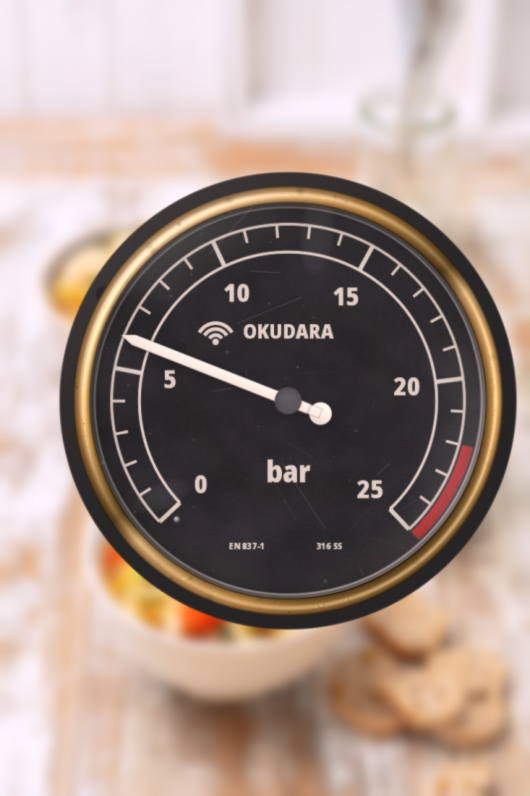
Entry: 6bar
